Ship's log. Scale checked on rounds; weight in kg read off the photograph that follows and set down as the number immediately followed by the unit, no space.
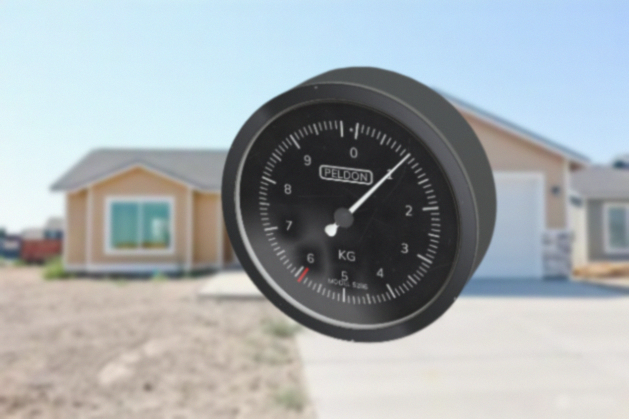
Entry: 1kg
